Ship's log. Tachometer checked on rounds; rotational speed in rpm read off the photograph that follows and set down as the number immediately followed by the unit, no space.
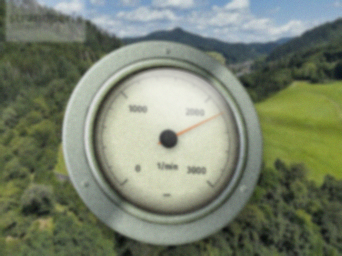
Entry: 2200rpm
